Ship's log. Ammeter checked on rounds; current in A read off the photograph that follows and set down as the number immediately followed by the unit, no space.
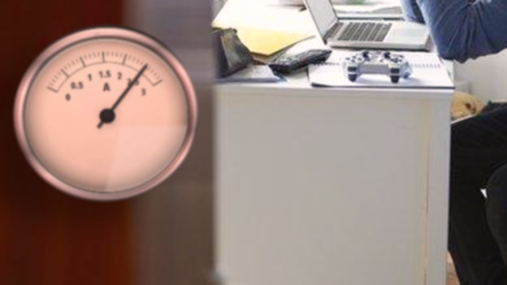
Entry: 2.5A
